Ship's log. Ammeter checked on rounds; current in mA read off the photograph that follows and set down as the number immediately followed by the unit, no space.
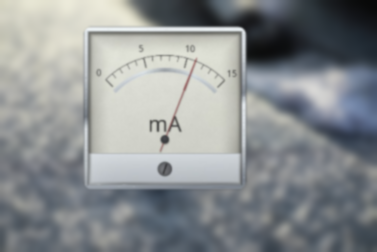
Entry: 11mA
